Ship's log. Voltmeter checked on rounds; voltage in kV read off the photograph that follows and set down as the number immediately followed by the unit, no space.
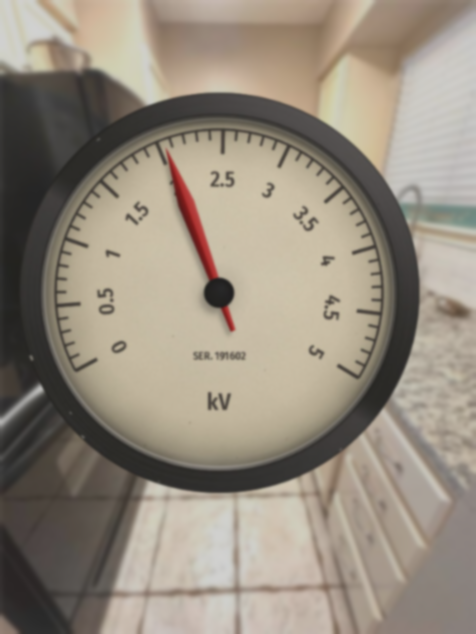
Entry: 2.05kV
